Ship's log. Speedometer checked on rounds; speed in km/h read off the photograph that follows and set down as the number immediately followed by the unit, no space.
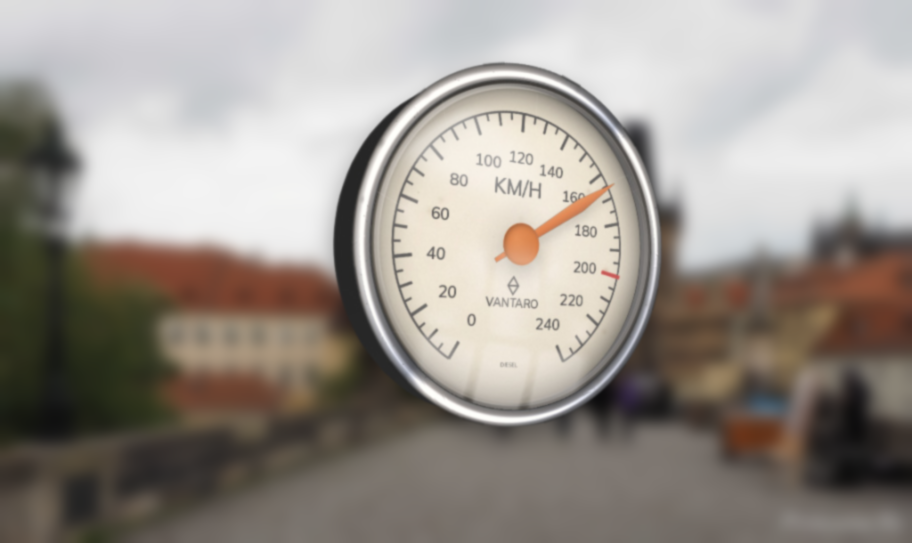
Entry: 165km/h
